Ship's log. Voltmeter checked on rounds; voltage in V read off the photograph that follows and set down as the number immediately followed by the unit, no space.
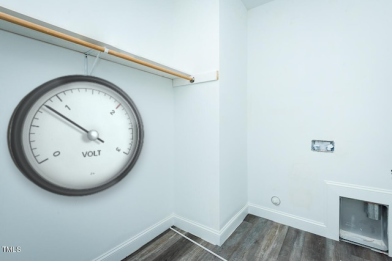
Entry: 0.8V
